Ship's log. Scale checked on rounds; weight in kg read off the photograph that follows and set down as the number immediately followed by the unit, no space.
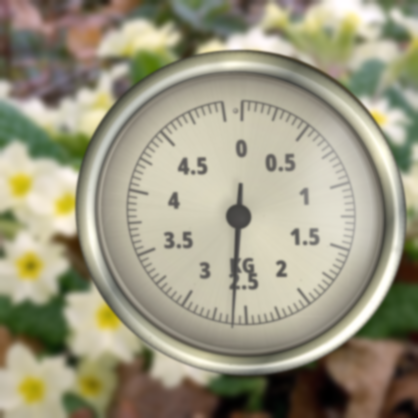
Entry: 2.6kg
